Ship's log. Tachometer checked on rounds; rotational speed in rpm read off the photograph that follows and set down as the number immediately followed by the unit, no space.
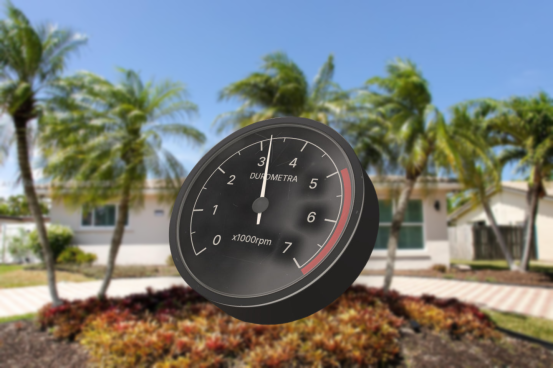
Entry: 3250rpm
